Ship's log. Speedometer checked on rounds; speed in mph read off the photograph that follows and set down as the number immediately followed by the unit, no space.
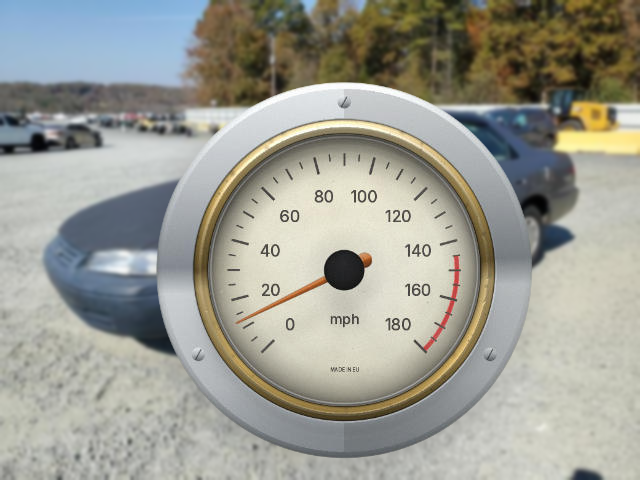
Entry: 12.5mph
